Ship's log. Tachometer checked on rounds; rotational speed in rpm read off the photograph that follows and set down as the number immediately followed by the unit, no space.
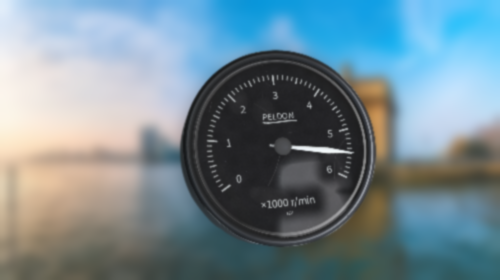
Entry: 5500rpm
